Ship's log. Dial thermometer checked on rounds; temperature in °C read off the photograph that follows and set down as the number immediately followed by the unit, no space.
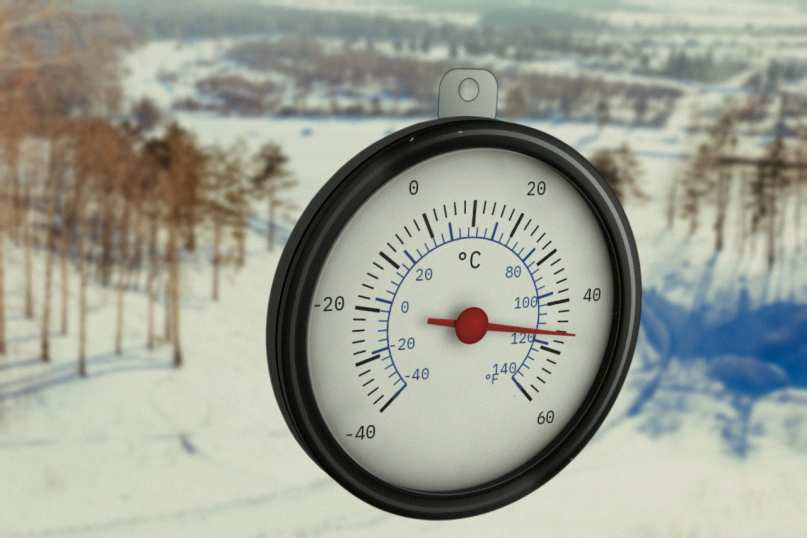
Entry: 46°C
